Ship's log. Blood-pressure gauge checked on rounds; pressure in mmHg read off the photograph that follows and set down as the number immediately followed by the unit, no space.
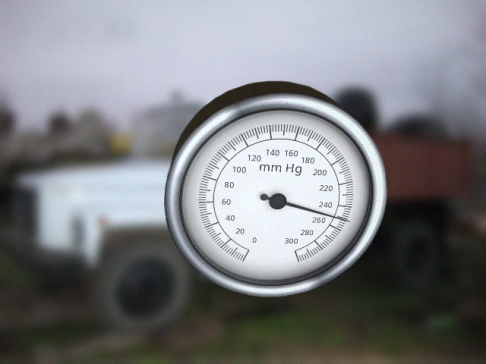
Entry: 250mmHg
